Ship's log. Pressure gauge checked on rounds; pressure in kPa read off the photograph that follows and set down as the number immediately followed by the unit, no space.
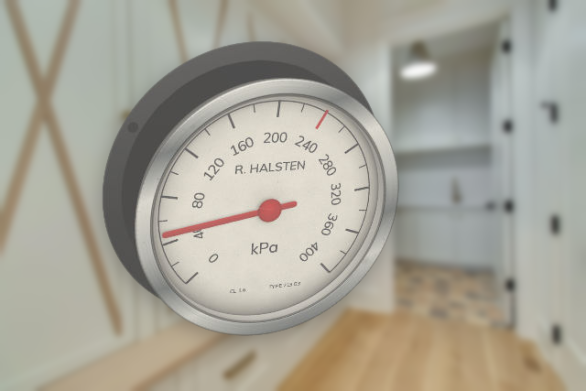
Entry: 50kPa
